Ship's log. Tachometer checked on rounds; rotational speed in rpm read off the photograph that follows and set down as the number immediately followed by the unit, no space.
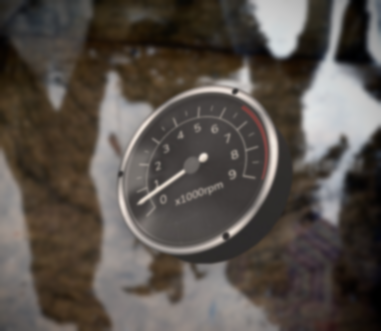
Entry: 500rpm
